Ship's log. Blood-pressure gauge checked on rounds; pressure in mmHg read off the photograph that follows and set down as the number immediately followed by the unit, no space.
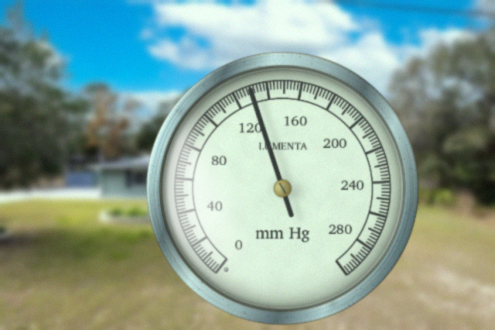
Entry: 130mmHg
